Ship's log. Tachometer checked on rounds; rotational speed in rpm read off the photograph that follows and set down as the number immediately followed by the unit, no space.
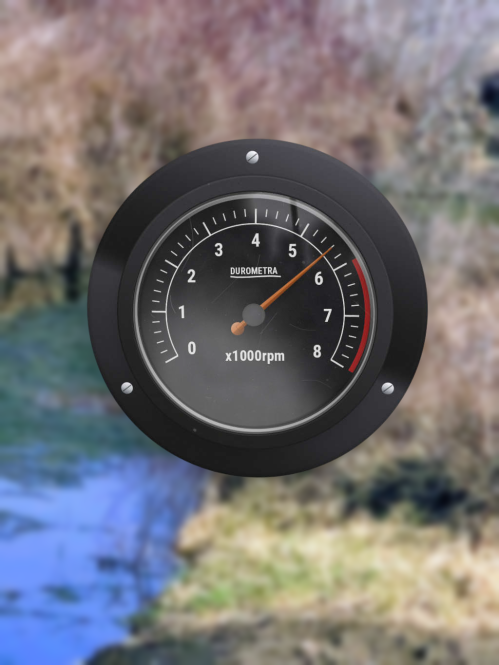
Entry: 5600rpm
